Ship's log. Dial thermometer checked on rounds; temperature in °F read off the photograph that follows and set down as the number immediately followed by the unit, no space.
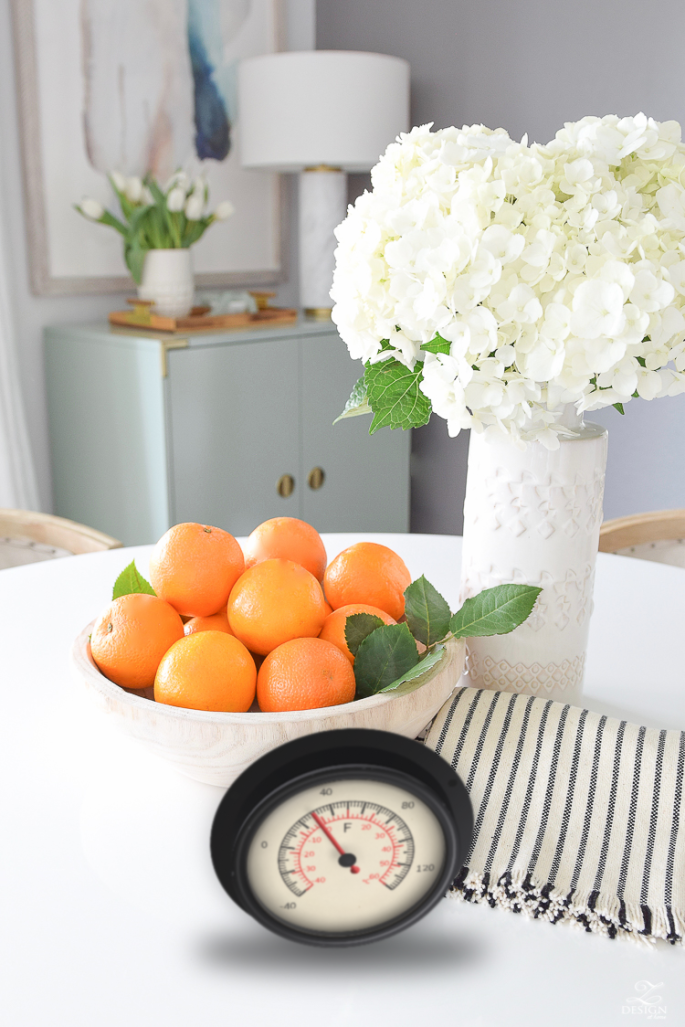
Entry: 30°F
